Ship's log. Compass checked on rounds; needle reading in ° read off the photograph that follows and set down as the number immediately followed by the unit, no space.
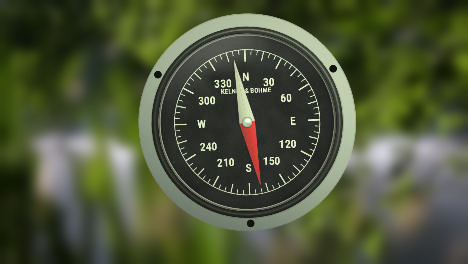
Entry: 170°
